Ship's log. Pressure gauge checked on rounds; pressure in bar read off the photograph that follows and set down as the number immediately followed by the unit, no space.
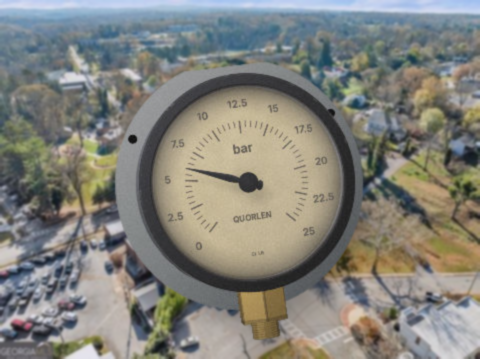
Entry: 6bar
